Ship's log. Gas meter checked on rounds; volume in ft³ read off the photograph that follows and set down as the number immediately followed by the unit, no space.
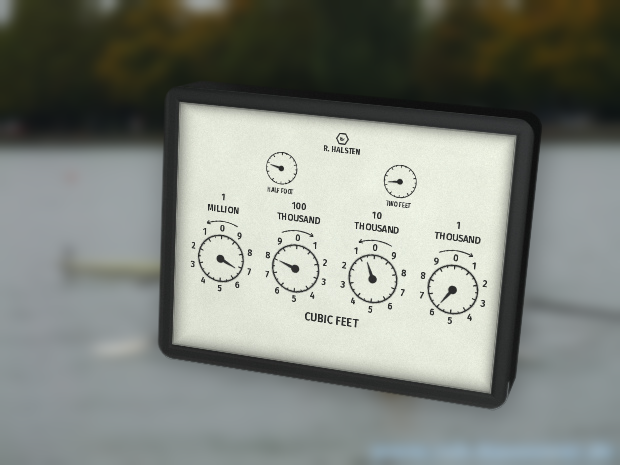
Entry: 680600ft³
